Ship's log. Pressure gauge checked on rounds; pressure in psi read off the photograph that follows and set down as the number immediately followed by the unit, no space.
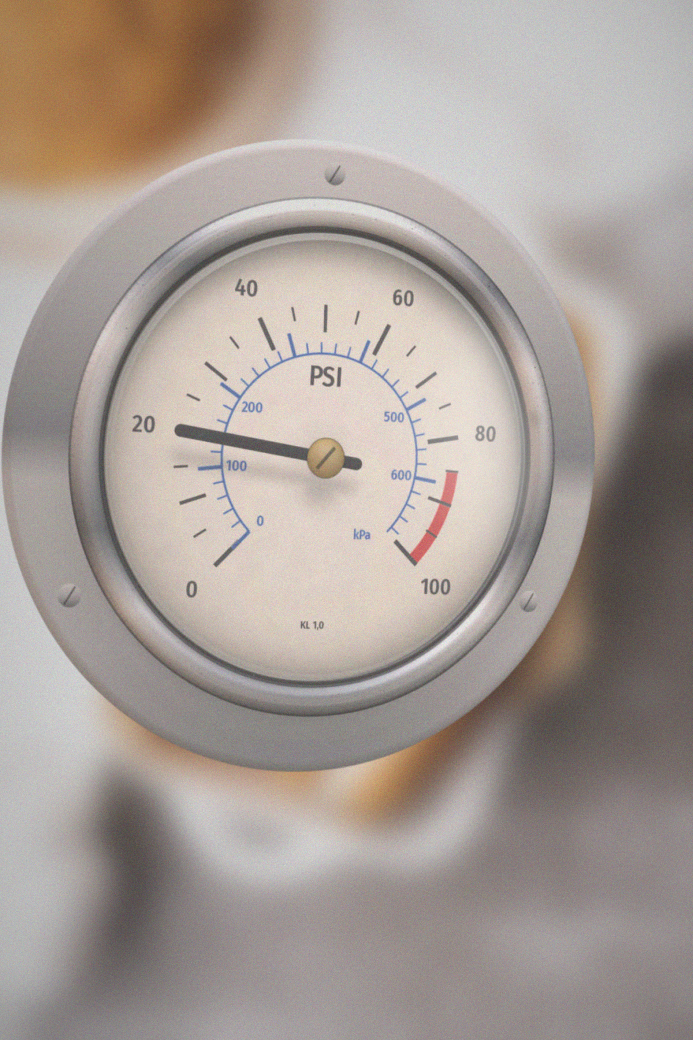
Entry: 20psi
